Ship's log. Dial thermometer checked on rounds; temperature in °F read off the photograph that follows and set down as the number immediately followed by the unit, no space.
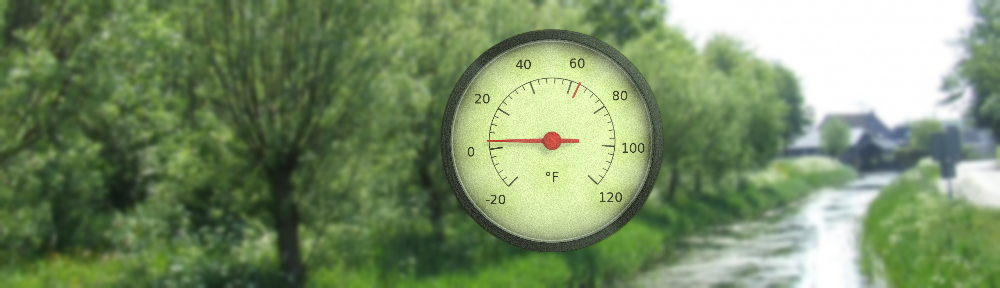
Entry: 4°F
